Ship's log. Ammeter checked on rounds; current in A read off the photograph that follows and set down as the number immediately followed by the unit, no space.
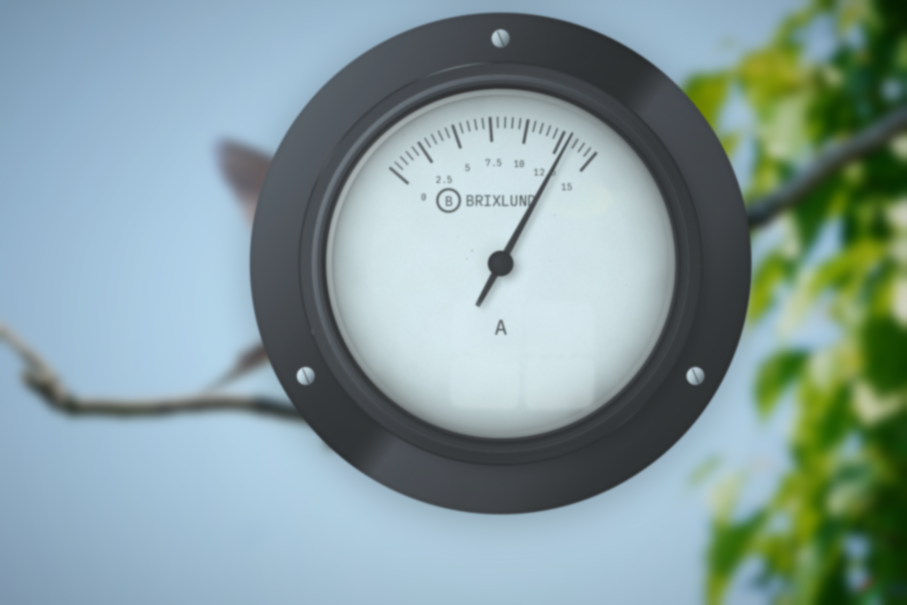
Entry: 13A
